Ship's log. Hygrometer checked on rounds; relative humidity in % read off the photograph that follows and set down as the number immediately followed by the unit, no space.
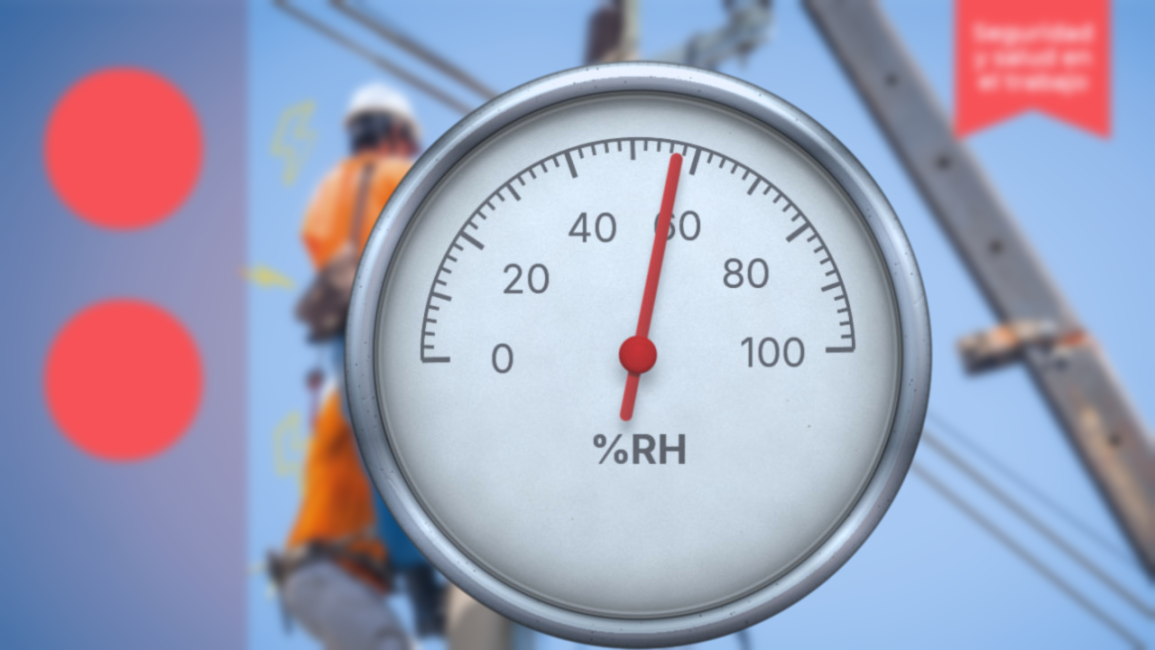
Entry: 57%
